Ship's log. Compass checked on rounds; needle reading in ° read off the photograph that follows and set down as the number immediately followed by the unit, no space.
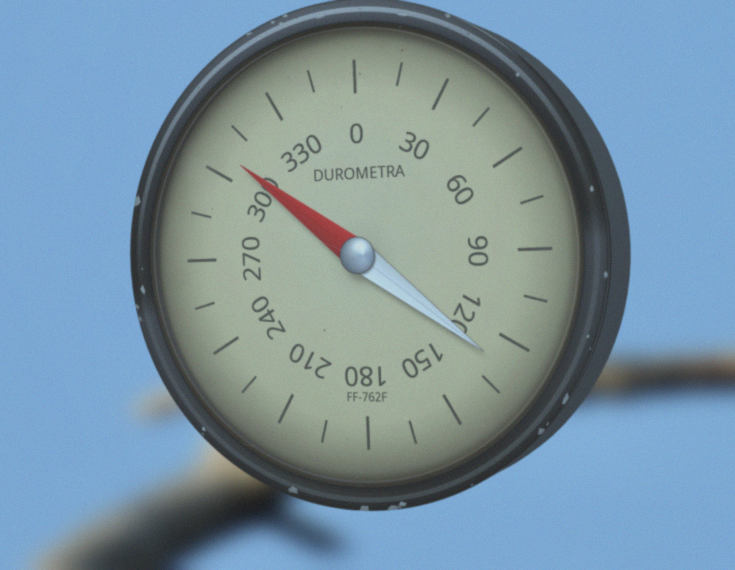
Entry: 307.5°
